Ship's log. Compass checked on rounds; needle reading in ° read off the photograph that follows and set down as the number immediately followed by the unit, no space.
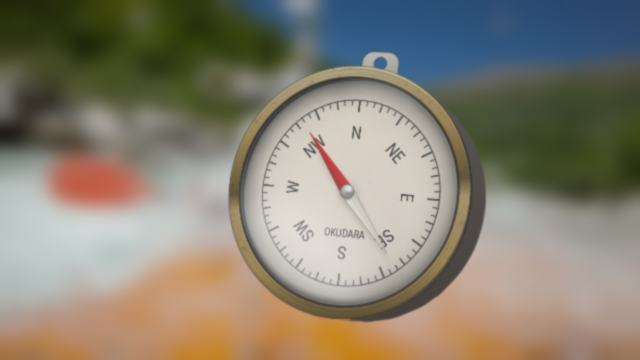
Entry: 320°
